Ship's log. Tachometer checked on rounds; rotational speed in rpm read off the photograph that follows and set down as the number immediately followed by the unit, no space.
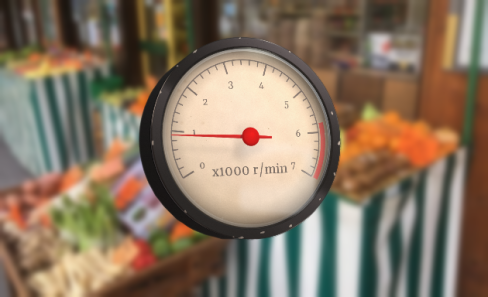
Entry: 900rpm
